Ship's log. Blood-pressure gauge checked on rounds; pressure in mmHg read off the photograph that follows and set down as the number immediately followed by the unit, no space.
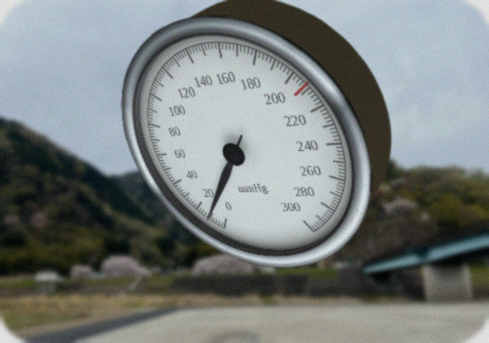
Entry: 10mmHg
